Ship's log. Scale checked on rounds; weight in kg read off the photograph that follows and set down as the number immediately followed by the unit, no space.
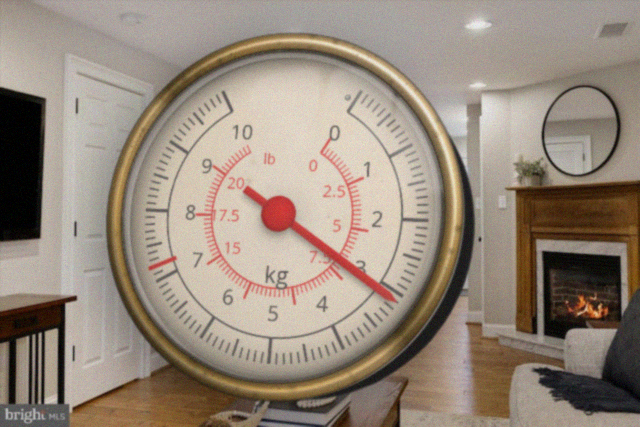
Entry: 3.1kg
